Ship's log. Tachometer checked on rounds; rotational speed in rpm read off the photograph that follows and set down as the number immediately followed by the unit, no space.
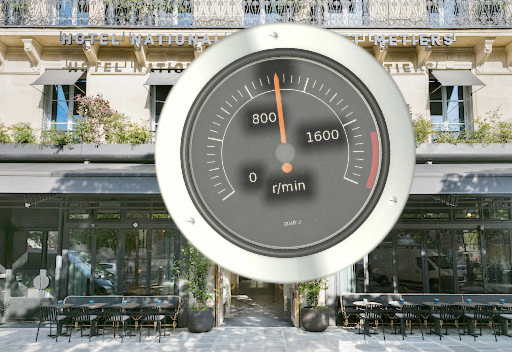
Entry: 1000rpm
